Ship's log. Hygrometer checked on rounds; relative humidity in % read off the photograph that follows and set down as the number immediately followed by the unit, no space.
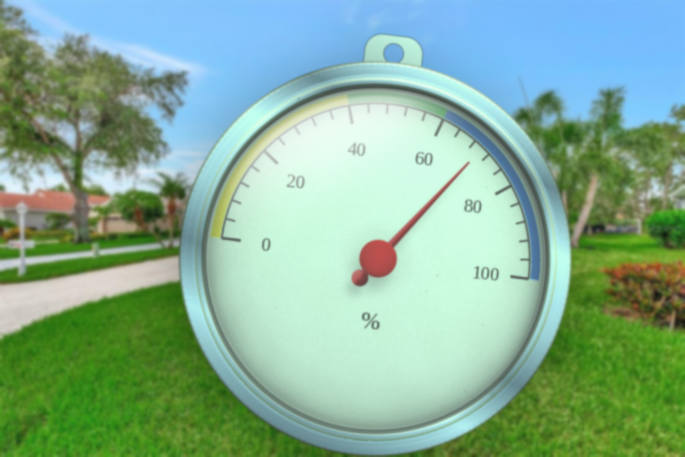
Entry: 70%
